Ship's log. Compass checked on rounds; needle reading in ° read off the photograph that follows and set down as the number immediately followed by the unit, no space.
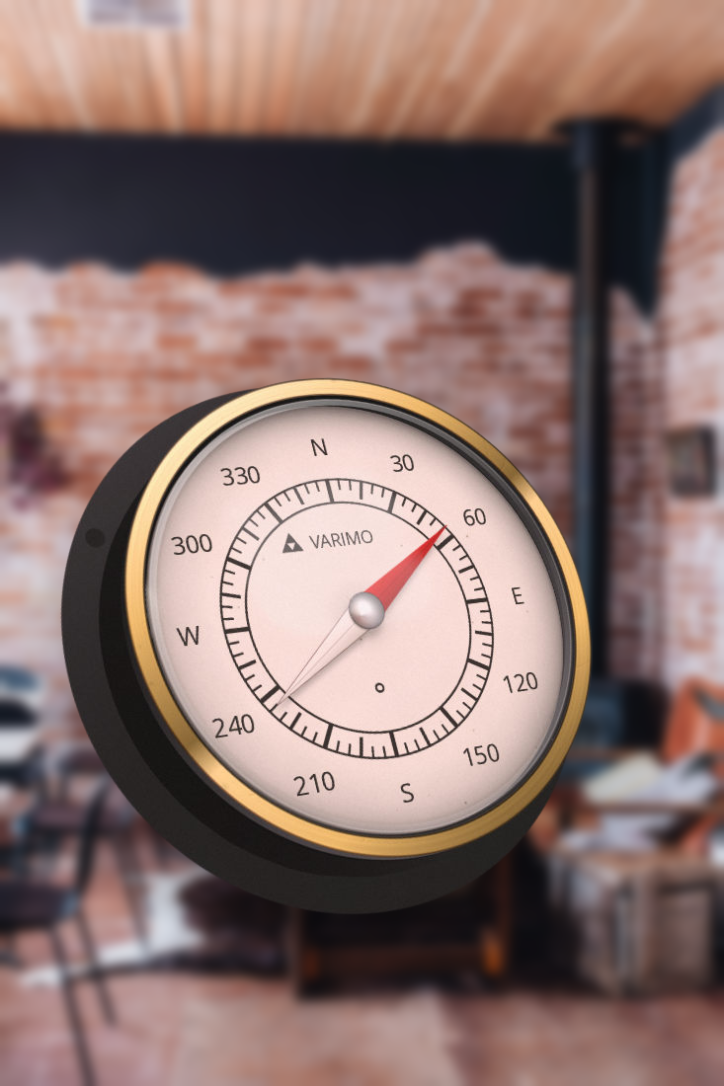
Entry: 55°
